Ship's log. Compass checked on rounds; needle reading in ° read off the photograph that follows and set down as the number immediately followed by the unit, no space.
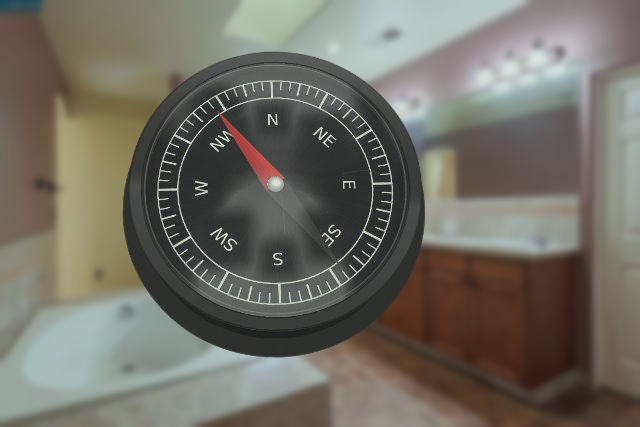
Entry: 325°
